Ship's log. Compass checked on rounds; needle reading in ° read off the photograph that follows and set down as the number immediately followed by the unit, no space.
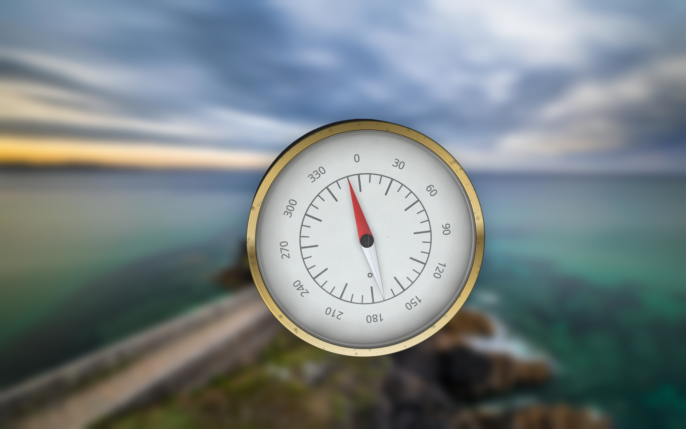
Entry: 350°
